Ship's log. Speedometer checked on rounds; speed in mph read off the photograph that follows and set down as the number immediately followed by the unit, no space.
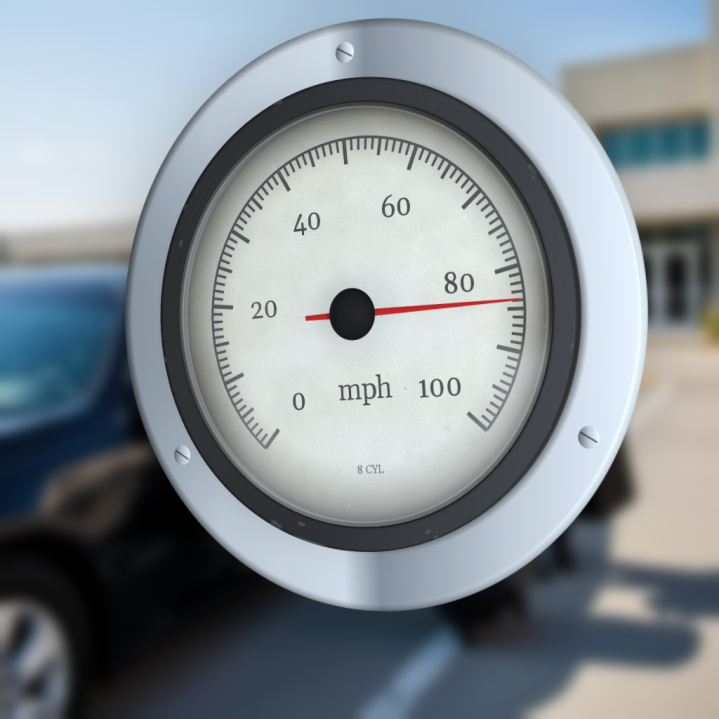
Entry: 84mph
